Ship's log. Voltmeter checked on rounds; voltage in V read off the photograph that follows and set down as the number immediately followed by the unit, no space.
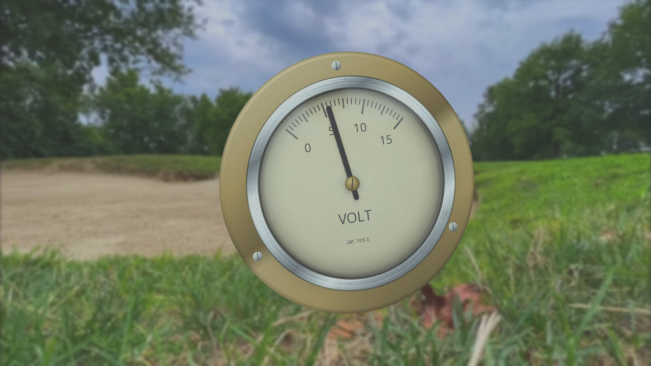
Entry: 5.5V
